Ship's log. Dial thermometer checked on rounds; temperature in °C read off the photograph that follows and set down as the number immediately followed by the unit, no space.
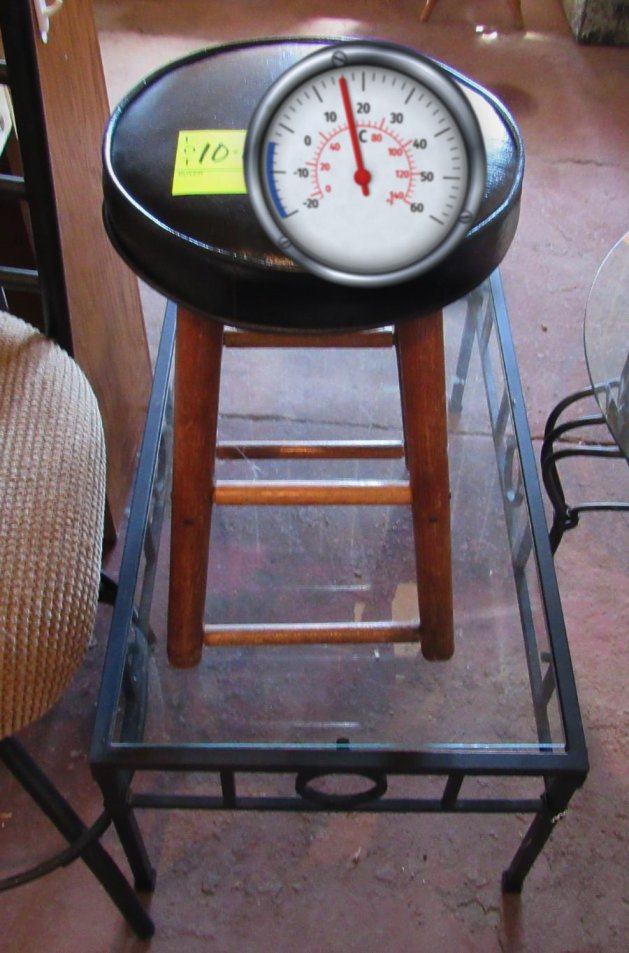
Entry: 16°C
